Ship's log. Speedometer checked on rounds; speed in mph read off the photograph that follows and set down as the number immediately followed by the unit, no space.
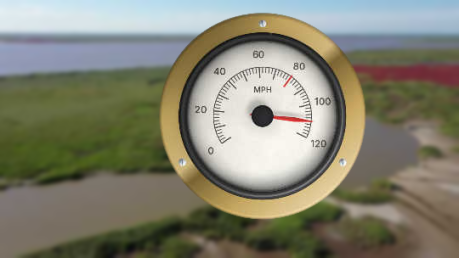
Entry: 110mph
